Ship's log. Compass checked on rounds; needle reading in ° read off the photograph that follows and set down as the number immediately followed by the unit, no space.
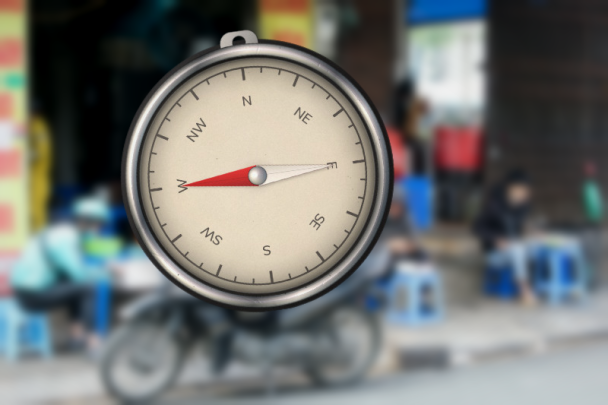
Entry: 270°
